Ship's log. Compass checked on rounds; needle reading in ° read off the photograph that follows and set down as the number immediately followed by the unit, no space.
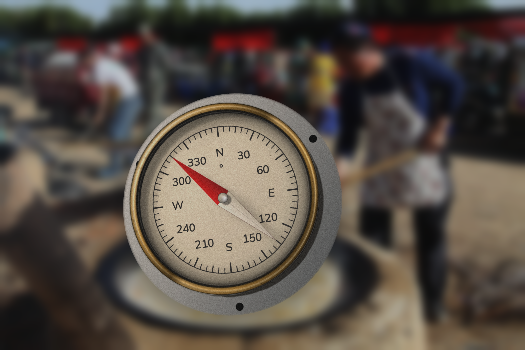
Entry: 315°
